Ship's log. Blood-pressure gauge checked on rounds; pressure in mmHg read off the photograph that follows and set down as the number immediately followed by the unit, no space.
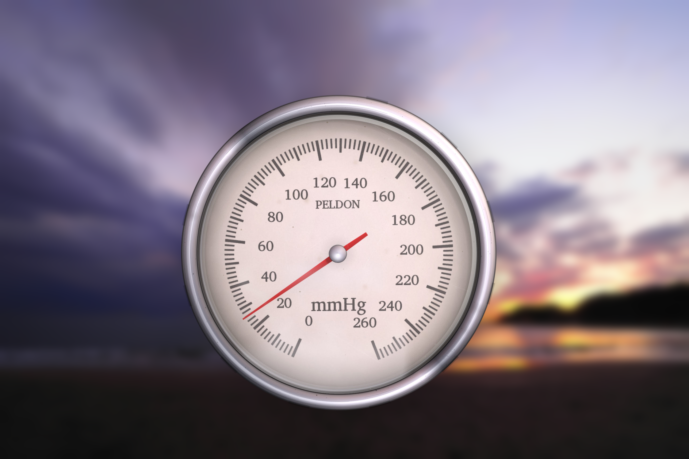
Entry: 26mmHg
